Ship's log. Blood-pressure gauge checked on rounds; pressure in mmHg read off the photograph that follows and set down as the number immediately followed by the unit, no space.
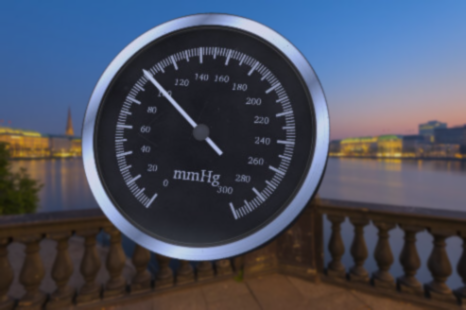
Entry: 100mmHg
